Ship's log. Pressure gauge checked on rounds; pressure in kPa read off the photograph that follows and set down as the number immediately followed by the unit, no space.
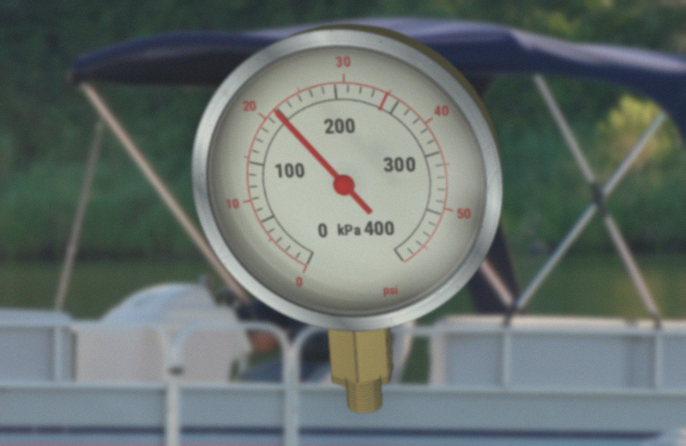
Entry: 150kPa
